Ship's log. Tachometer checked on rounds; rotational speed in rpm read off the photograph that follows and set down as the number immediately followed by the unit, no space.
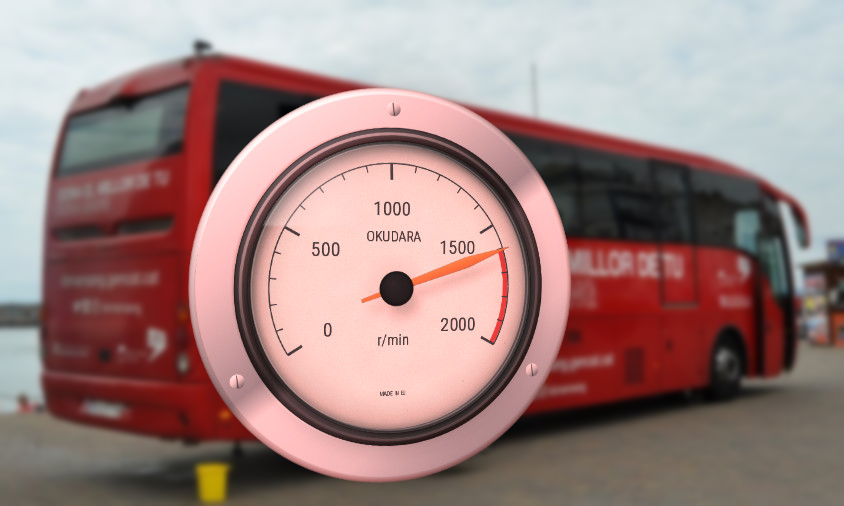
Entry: 1600rpm
